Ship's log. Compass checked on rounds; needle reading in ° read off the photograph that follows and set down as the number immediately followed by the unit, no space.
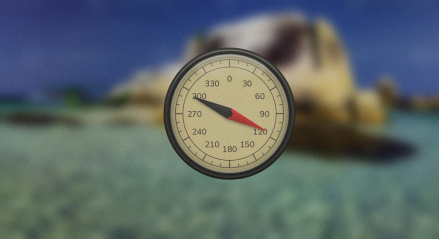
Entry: 115°
